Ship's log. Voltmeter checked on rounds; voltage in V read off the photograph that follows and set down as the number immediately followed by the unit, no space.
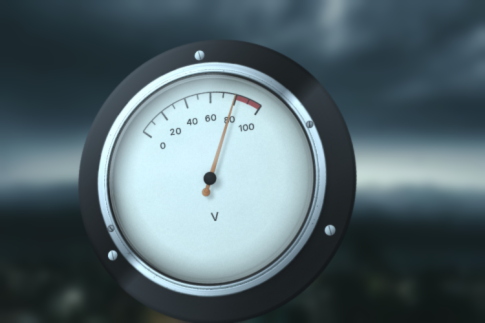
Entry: 80V
